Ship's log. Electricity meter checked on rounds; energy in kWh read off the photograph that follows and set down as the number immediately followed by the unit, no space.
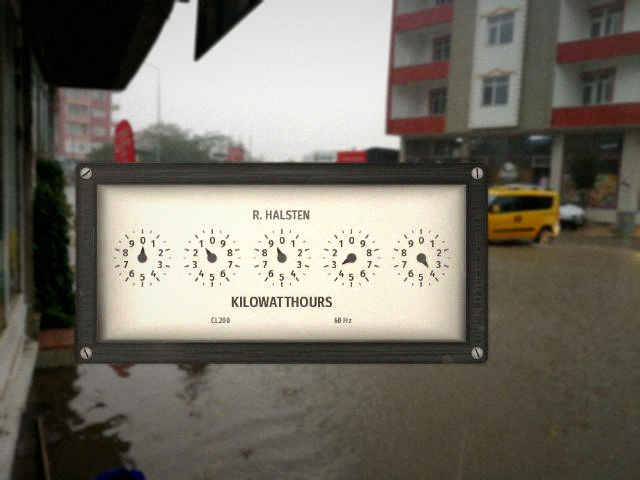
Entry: 934kWh
